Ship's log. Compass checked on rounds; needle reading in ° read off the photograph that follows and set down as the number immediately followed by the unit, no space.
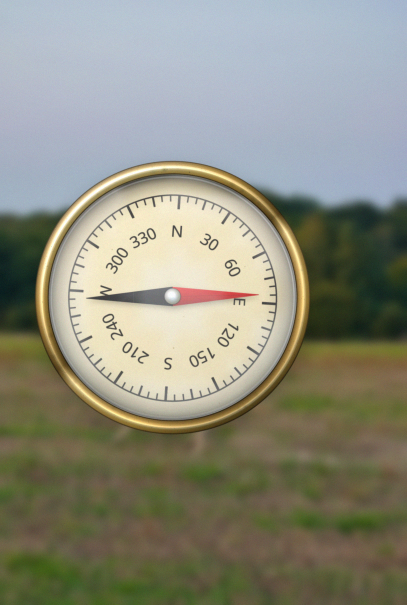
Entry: 85°
